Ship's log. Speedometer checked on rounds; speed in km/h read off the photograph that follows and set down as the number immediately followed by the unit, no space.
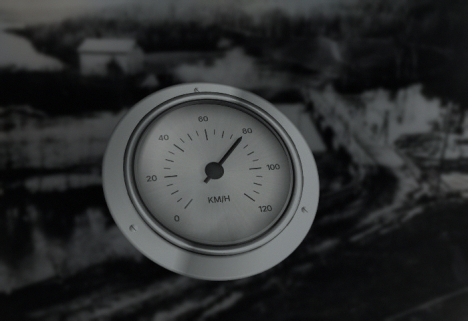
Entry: 80km/h
